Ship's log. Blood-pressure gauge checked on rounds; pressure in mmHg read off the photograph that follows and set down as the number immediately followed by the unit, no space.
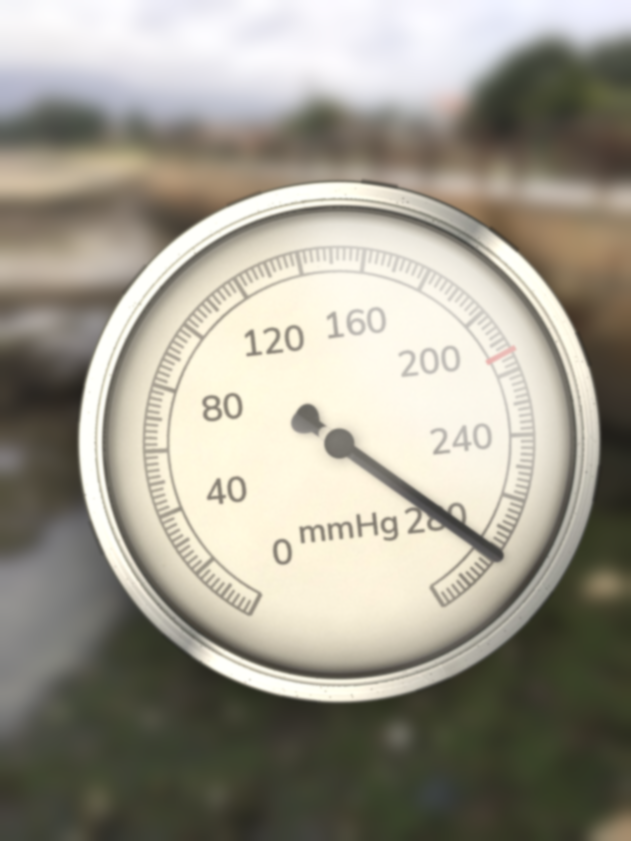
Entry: 278mmHg
